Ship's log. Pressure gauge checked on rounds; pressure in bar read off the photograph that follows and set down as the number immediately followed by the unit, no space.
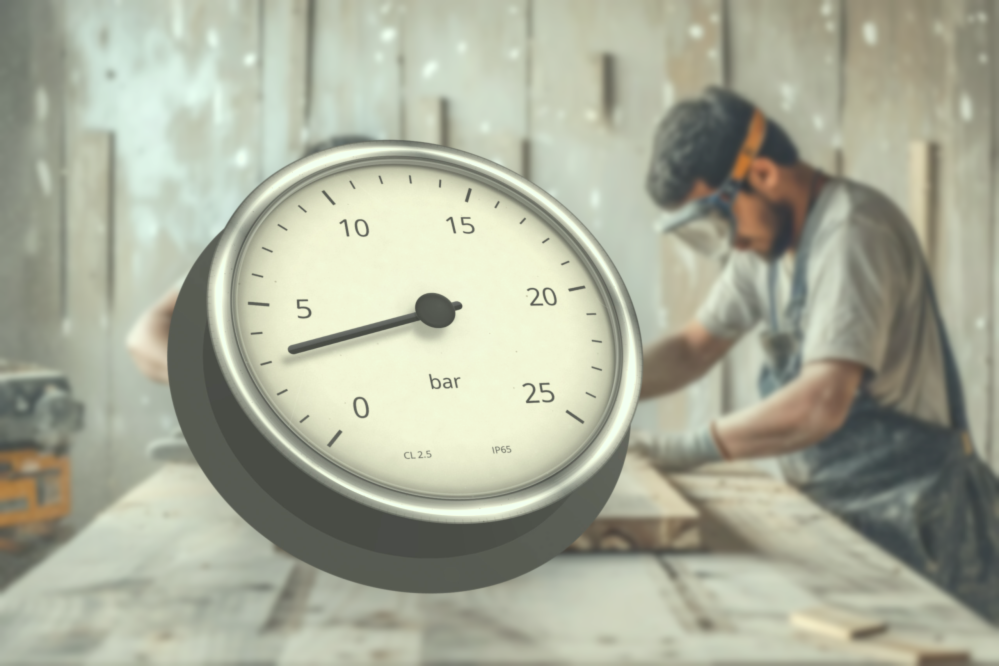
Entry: 3bar
